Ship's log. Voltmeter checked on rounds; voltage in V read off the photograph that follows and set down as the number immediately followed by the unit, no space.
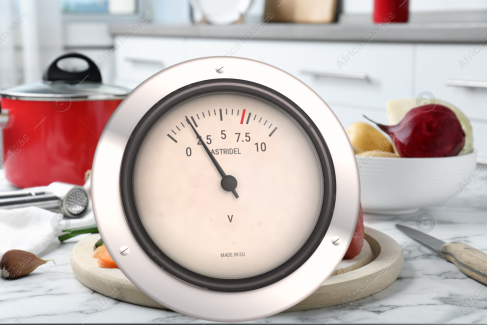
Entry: 2V
